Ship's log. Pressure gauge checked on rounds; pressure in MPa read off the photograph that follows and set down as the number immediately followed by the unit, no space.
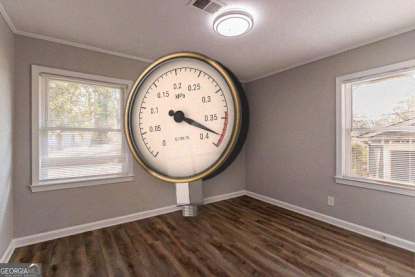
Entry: 0.38MPa
